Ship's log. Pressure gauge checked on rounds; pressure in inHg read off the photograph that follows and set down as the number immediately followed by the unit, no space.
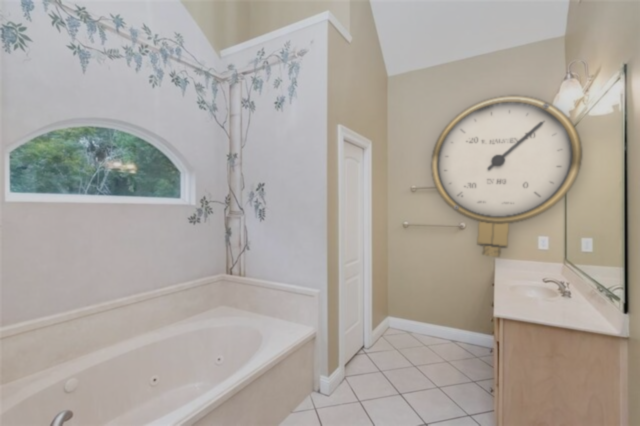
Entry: -10inHg
